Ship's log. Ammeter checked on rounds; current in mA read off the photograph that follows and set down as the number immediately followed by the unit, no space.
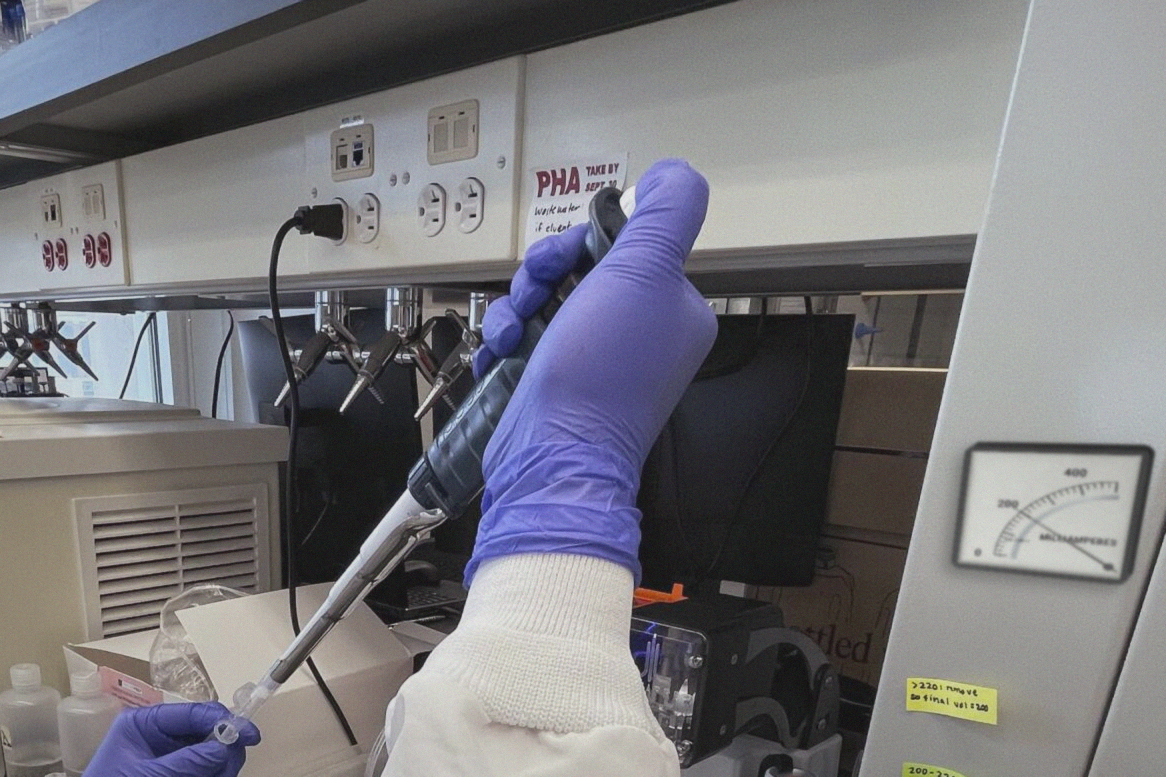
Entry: 200mA
